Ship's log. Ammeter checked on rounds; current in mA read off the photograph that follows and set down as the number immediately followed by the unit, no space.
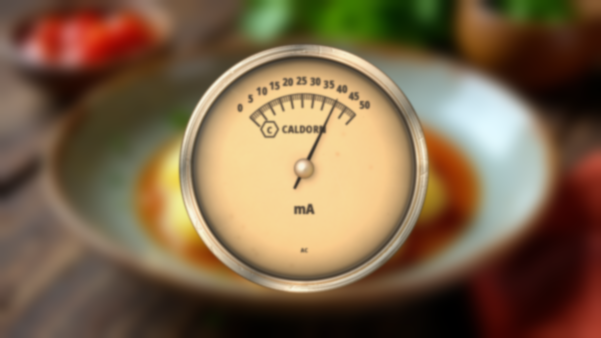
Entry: 40mA
